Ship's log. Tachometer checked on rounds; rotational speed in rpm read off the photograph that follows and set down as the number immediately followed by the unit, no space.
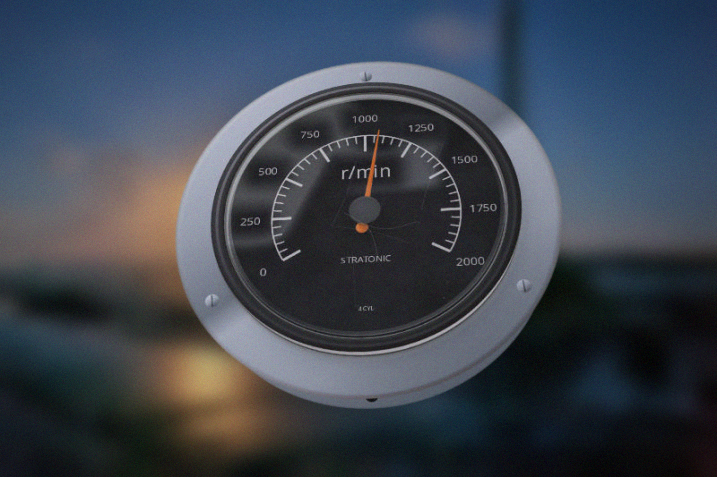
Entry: 1075rpm
